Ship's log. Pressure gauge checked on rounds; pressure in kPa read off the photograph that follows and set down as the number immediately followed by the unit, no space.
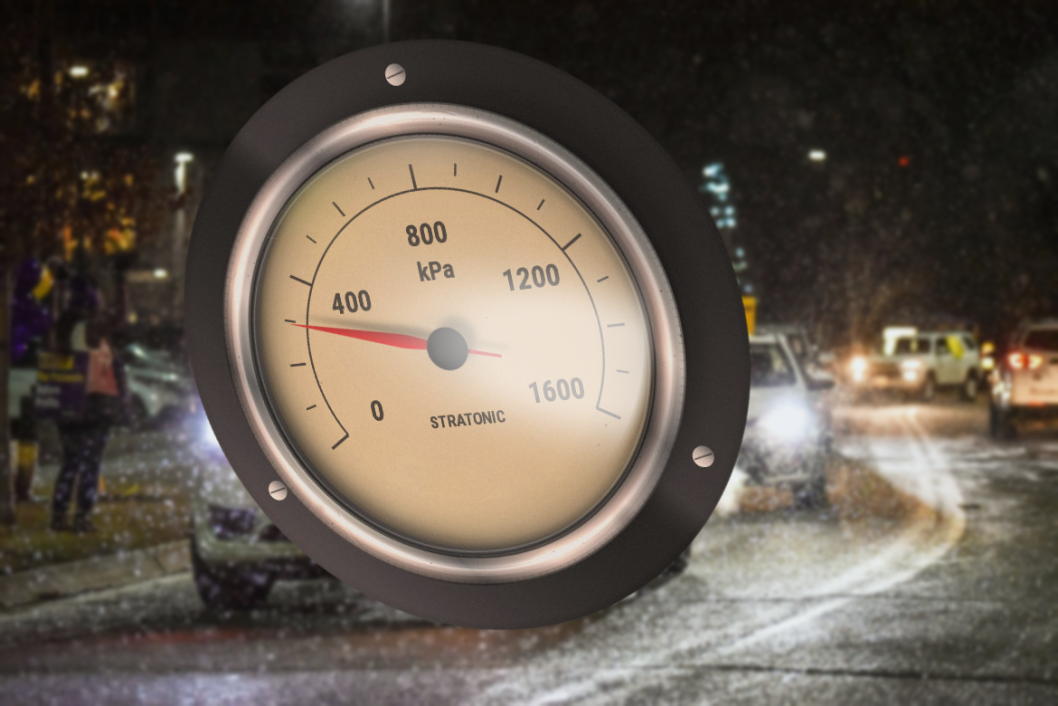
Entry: 300kPa
